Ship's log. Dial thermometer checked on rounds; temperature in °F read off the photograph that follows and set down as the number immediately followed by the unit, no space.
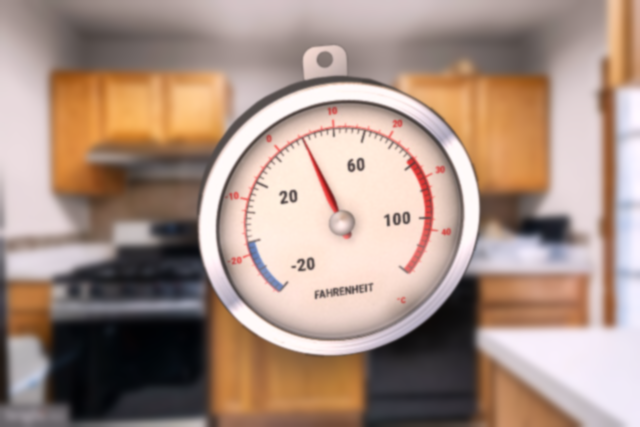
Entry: 40°F
